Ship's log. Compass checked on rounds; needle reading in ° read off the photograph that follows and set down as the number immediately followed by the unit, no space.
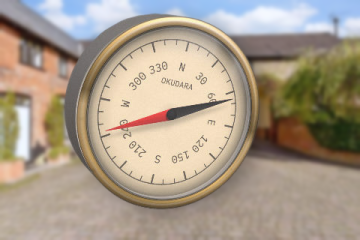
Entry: 245°
